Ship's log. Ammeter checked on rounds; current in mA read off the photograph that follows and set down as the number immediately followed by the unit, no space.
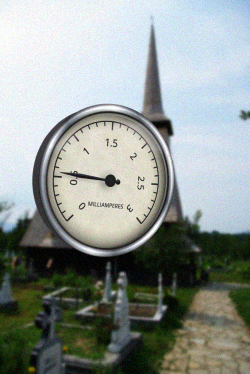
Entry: 0.55mA
